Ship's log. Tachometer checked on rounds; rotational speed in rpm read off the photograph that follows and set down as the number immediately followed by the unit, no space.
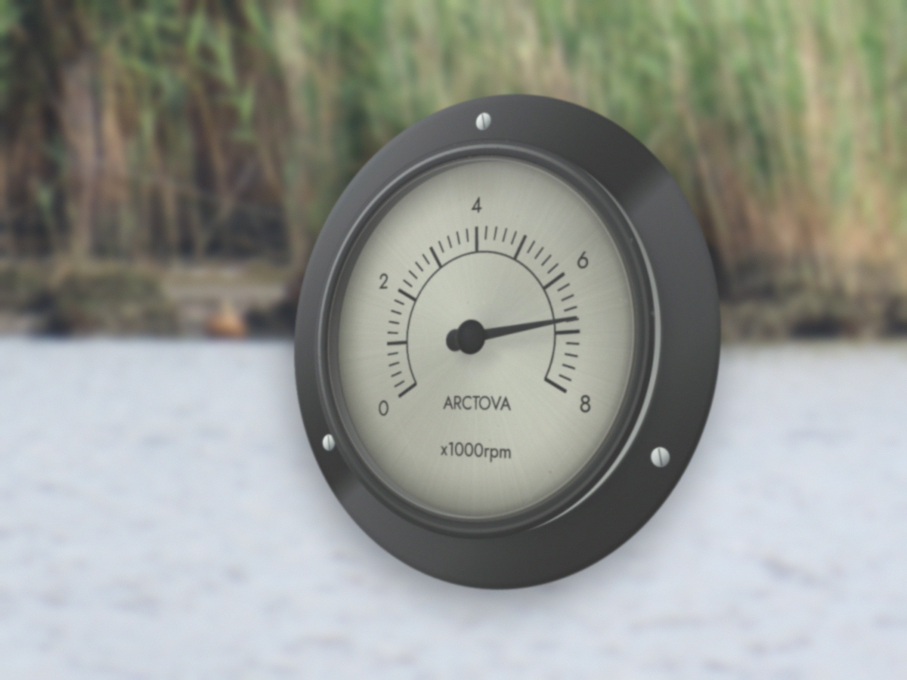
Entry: 6800rpm
